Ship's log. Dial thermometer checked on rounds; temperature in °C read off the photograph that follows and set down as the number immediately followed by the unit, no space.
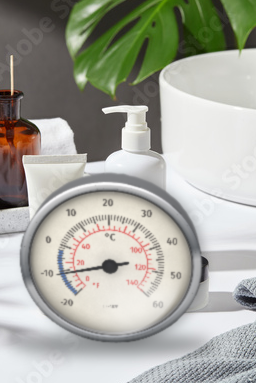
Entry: -10°C
